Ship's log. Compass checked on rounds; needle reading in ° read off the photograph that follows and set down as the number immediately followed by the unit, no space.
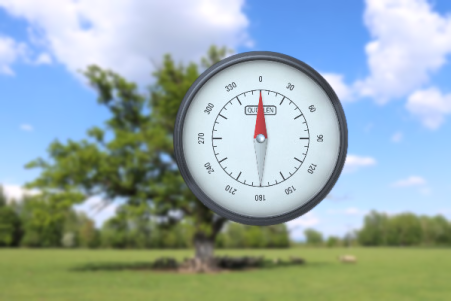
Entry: 0°
